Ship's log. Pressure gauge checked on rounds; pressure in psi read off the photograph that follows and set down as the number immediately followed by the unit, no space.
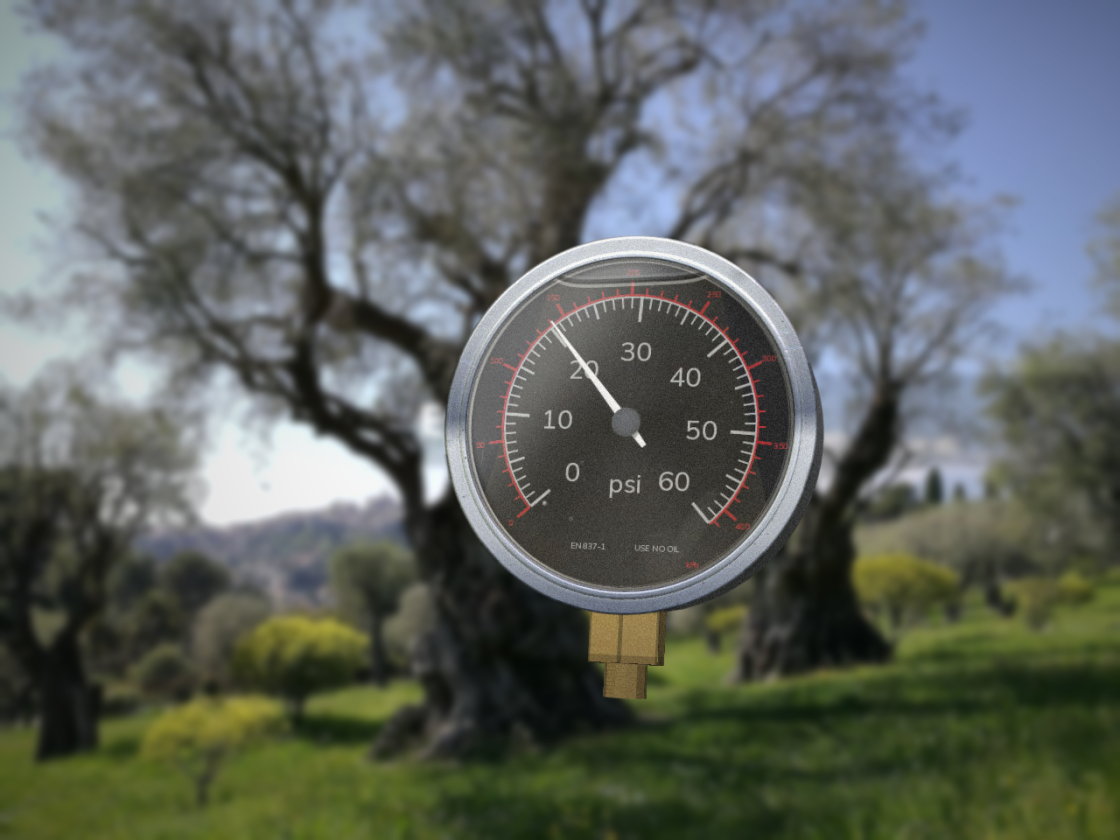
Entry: 20.5psi
